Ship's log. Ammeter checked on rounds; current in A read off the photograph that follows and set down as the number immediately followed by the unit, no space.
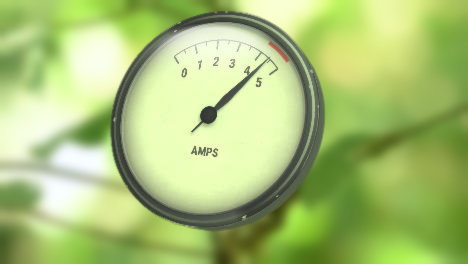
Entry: 4.5A
